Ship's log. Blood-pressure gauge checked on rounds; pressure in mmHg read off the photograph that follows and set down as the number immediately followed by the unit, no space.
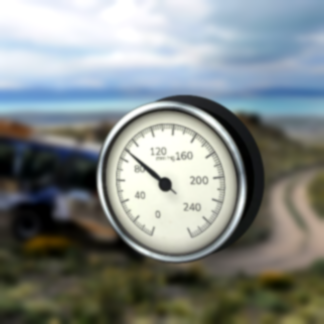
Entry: 90mmHg
